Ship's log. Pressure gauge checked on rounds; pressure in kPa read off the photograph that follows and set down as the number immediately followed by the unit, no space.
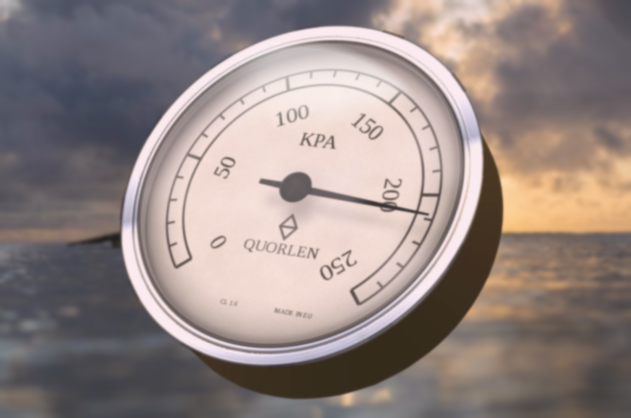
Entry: 210kPa
